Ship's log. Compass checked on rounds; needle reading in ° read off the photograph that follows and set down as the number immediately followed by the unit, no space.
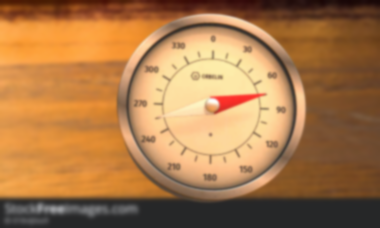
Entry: 75°
